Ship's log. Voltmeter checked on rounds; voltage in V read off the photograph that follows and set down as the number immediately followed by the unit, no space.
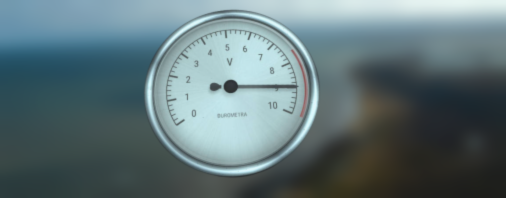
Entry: 9V
